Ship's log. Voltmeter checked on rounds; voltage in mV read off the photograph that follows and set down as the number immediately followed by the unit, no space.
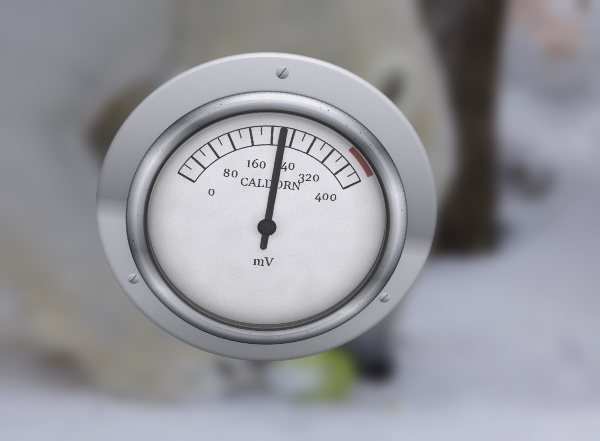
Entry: 220mV
